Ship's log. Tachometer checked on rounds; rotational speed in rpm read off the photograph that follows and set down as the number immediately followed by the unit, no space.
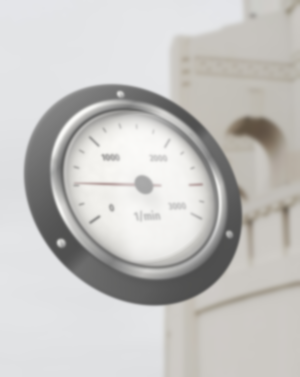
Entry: 400rpm
